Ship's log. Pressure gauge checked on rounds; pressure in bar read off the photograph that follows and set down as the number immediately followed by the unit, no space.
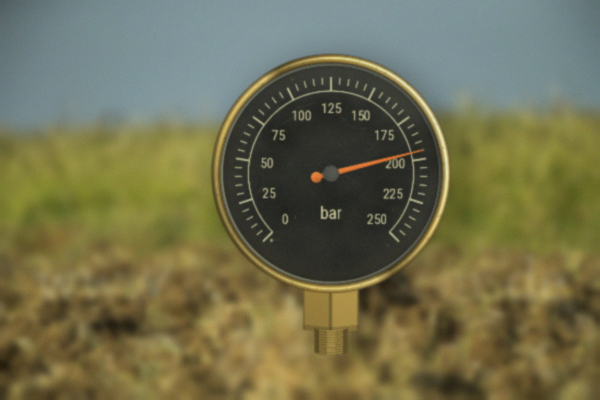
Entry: 195bar
